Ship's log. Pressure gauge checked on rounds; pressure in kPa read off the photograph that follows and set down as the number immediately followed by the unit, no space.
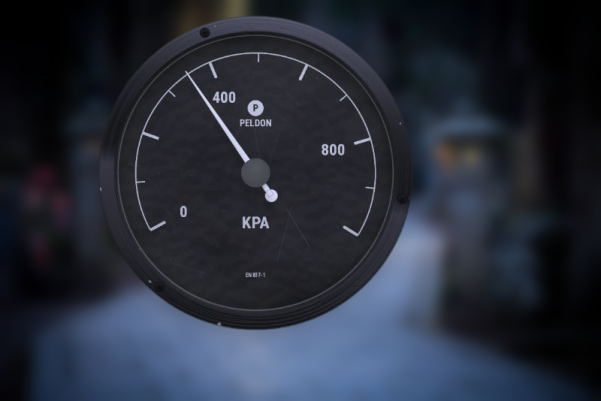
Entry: 350kPa
